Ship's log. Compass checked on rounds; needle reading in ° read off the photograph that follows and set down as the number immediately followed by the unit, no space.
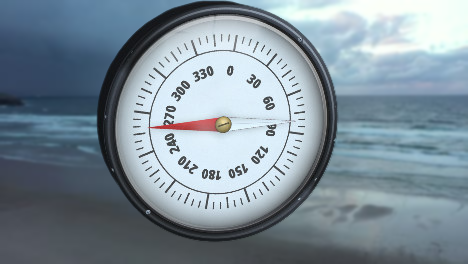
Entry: 260°
